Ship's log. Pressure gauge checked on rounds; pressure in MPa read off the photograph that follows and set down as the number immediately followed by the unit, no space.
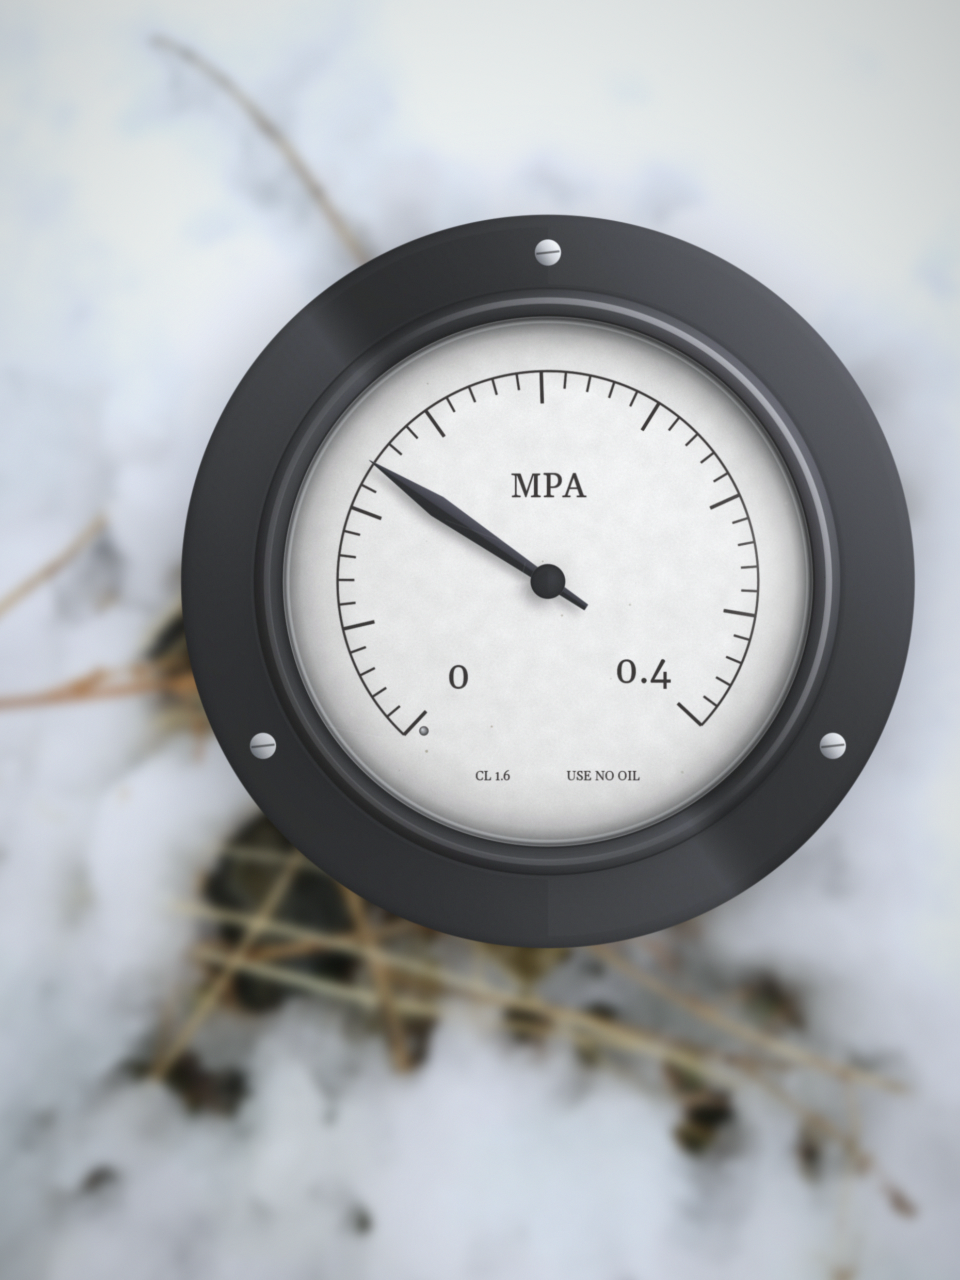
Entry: 0.12MPa
